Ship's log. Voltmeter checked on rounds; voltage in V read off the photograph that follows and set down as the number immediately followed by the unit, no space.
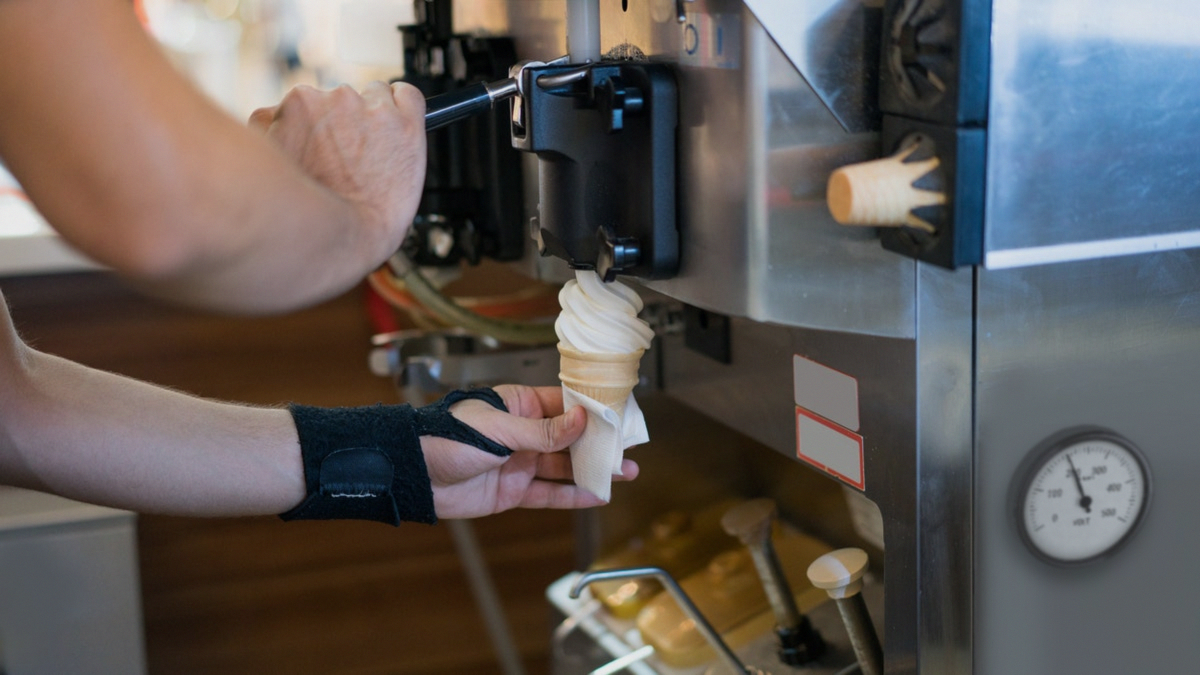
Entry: 200V
